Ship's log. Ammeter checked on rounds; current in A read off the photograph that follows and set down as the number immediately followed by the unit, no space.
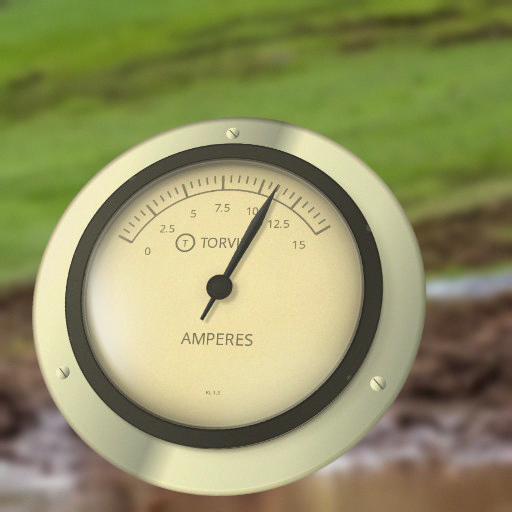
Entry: 11A
